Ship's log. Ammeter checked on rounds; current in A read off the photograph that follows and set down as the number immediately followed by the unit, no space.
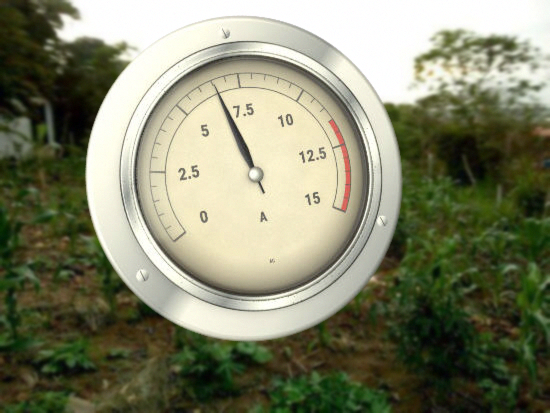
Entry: 6.5A
